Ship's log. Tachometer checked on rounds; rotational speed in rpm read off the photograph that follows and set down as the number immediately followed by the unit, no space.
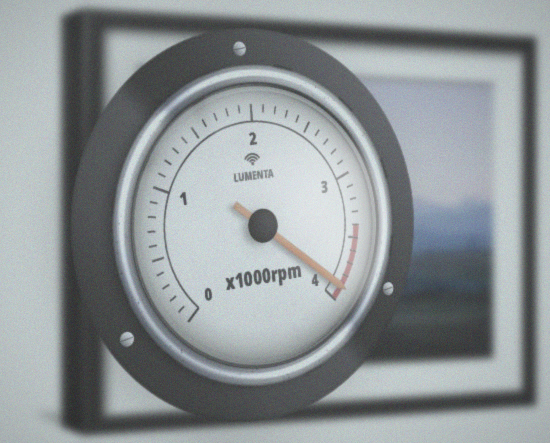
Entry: 3900rpm
